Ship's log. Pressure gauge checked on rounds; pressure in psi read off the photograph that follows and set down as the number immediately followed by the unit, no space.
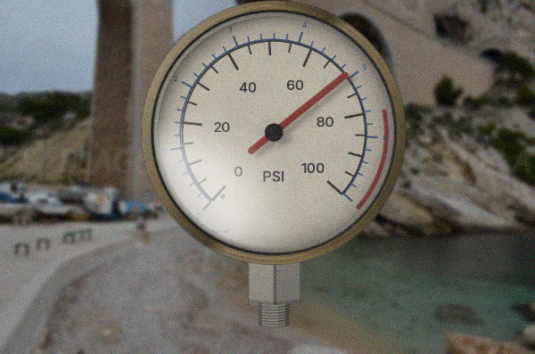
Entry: 70psi
